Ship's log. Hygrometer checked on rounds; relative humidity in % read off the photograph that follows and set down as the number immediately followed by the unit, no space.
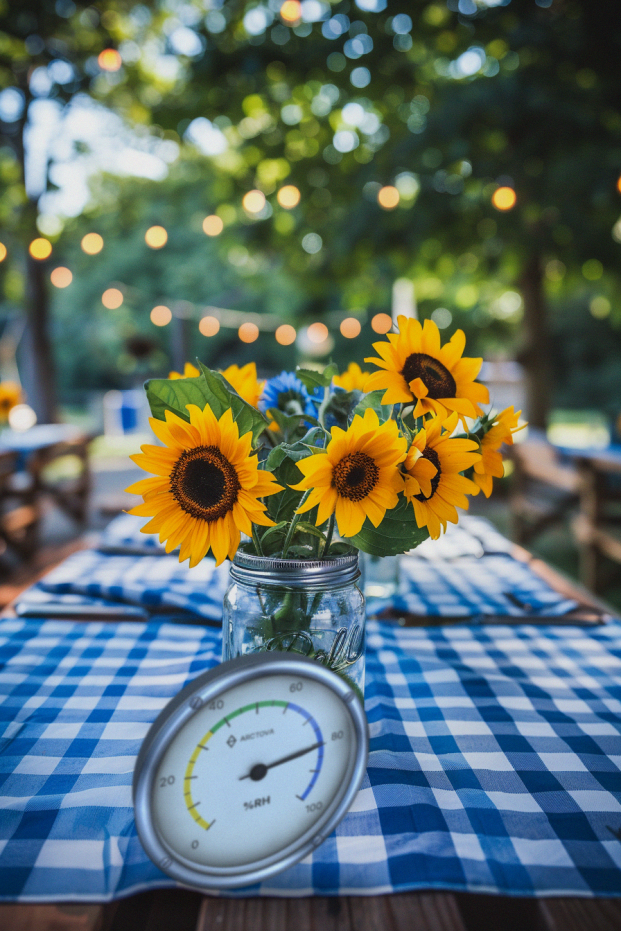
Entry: 80%
